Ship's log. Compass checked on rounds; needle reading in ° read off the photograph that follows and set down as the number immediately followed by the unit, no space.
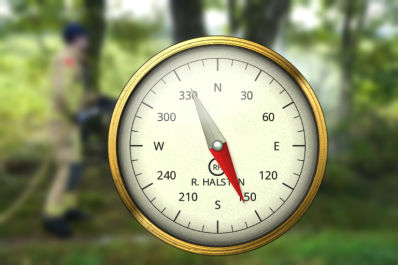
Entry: 155°
